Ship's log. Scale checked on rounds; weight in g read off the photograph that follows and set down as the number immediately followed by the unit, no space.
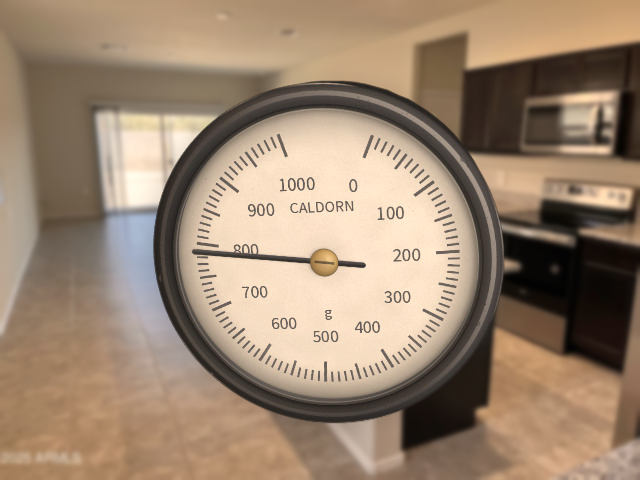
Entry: 790g
